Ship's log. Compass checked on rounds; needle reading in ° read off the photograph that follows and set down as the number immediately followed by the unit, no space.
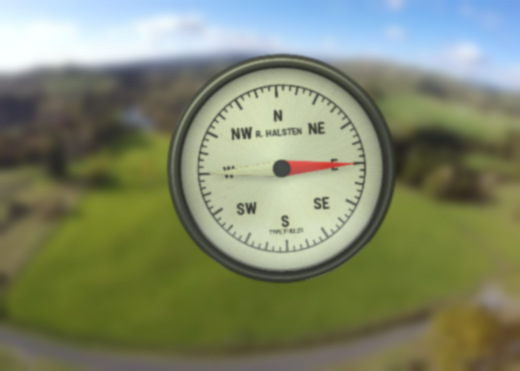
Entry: 90°
